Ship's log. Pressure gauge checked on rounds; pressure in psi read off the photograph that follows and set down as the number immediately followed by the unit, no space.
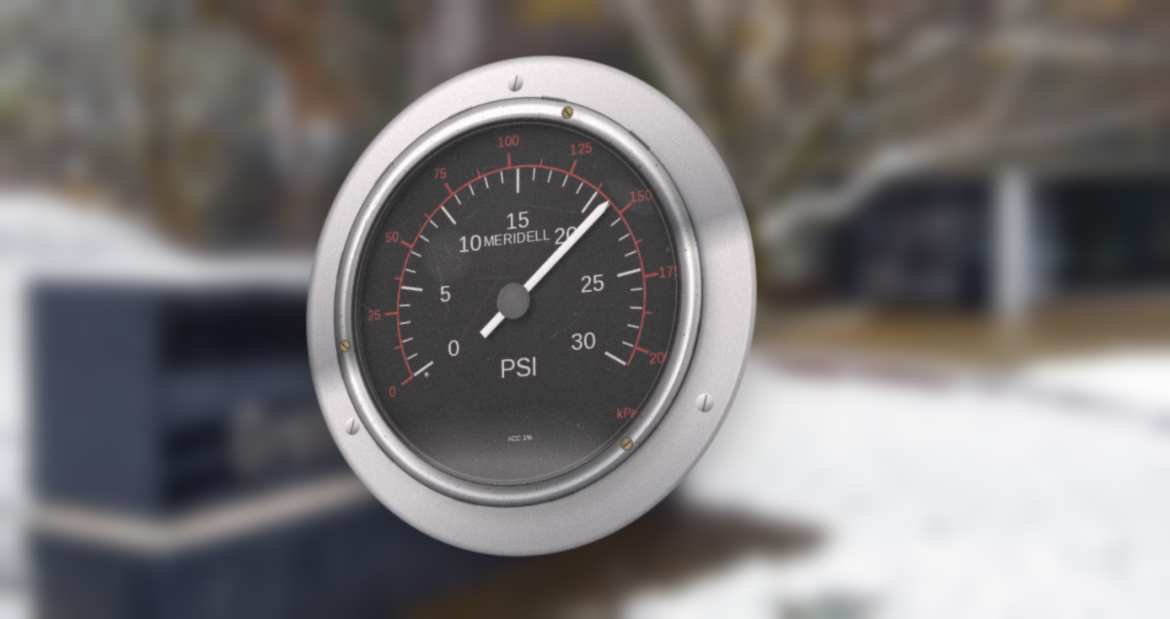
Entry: 21psi
